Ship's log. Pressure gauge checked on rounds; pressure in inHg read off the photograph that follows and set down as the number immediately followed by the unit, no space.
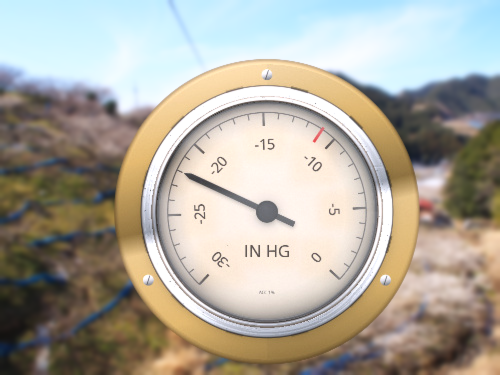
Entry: -22inHg
